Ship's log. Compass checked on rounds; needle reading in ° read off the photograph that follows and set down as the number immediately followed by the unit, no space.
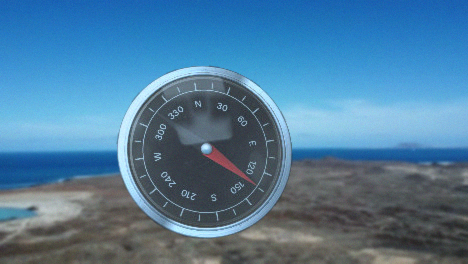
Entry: 135°
